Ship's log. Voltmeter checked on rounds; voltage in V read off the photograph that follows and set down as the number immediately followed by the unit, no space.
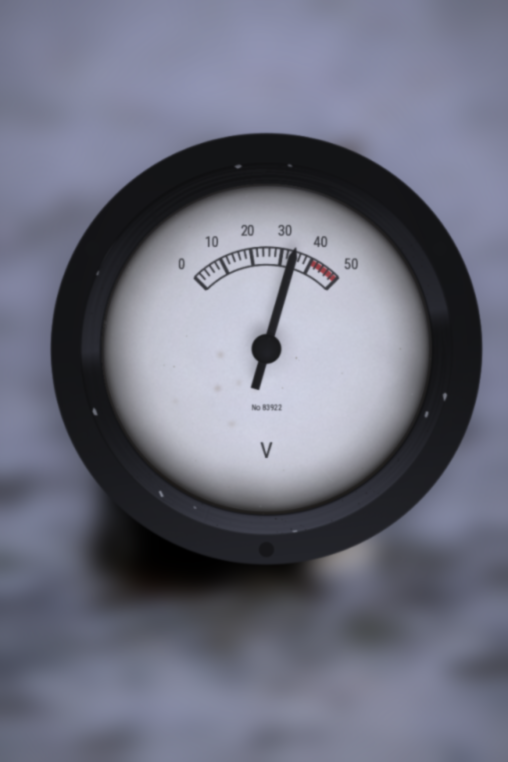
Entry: 34V
